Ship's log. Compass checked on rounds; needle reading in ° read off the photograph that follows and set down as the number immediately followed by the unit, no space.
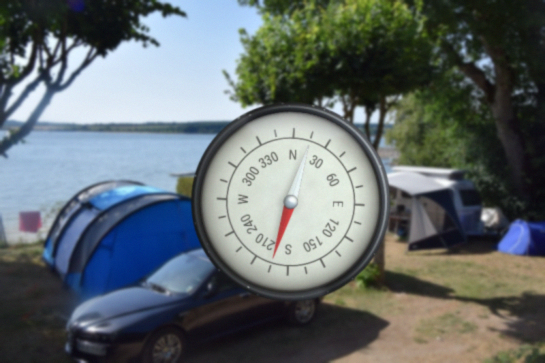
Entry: 195°
